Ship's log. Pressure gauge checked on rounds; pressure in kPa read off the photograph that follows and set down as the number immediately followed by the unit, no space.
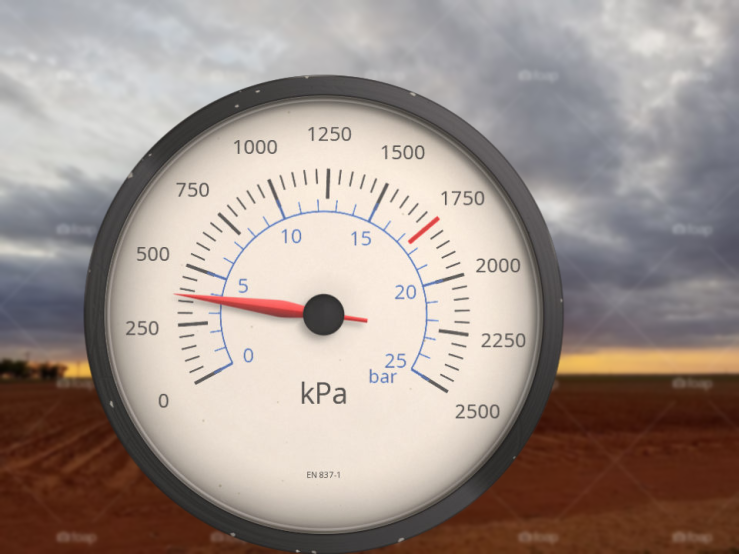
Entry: 375kPa
